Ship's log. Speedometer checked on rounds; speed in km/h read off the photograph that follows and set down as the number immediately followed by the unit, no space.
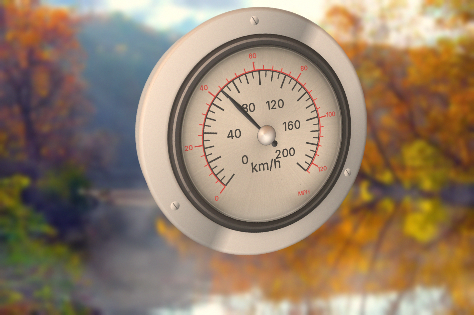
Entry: 70km/h
